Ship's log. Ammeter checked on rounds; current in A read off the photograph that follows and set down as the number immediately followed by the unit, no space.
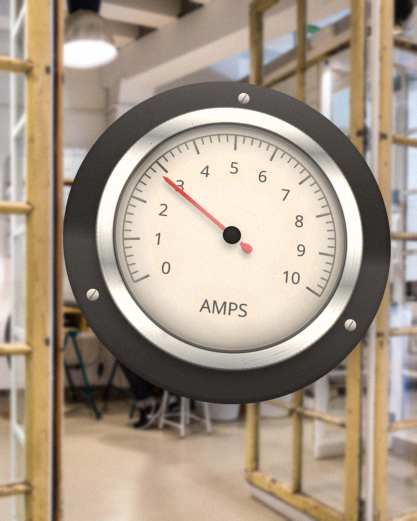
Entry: 2.8A
